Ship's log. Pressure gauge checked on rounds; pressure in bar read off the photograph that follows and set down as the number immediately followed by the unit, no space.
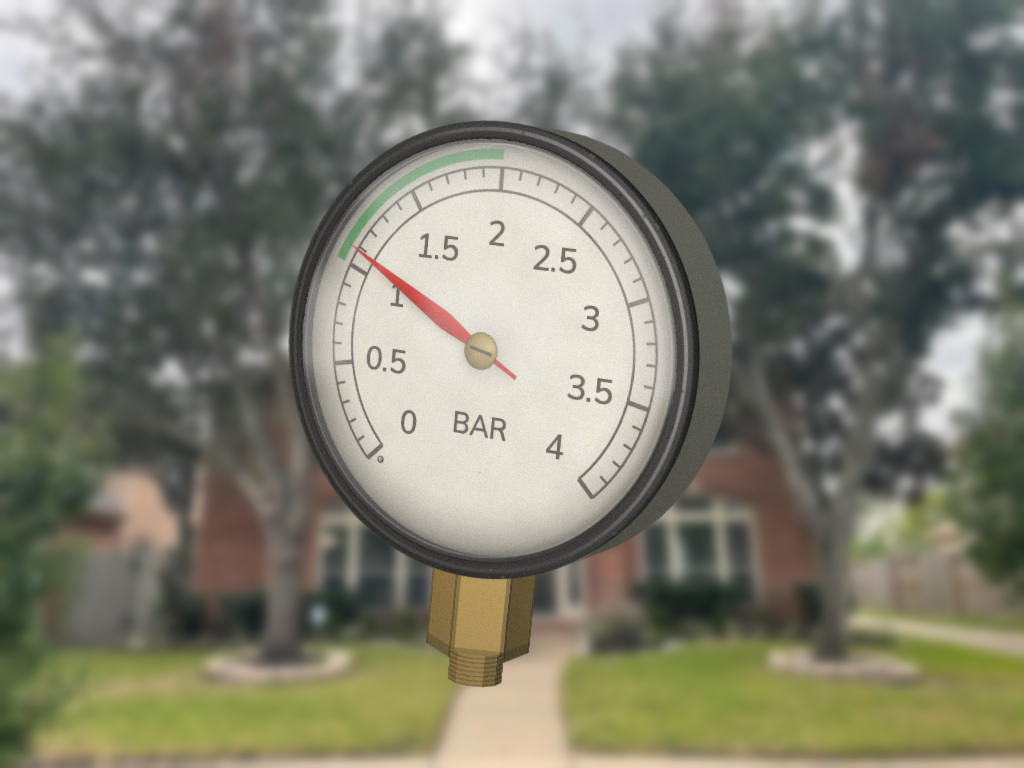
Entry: 1.1bar
